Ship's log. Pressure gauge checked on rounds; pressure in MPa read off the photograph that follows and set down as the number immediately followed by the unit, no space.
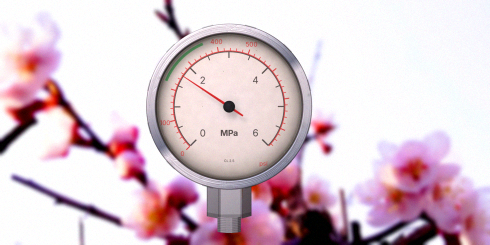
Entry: 1.75MPa
